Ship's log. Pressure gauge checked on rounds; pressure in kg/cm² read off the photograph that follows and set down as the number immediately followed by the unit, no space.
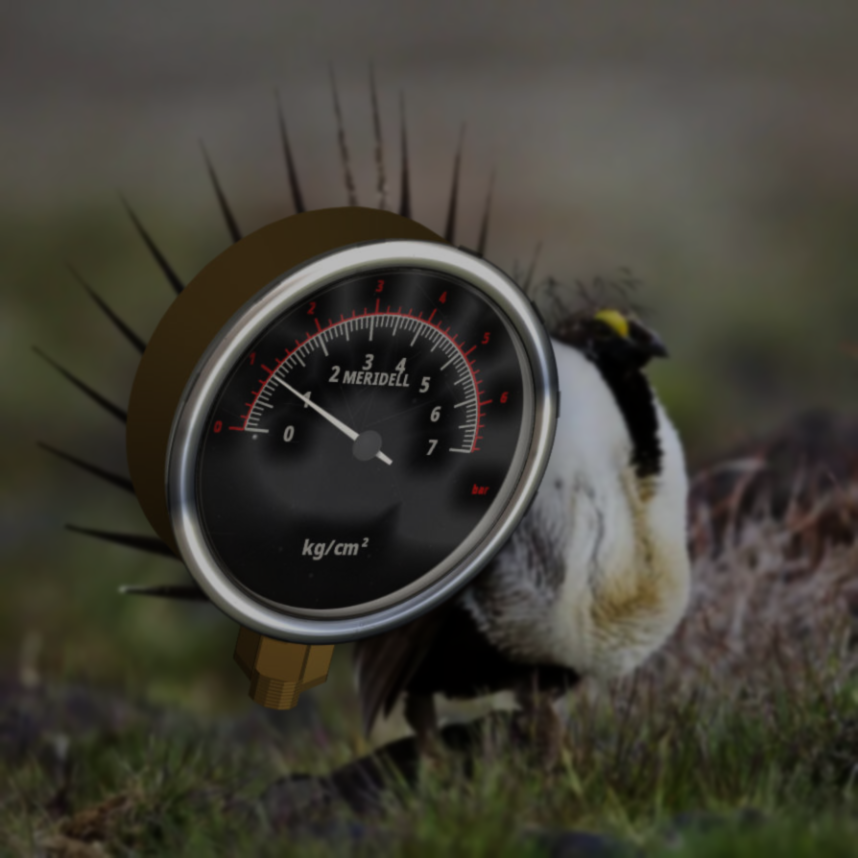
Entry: 1kg/cm²
